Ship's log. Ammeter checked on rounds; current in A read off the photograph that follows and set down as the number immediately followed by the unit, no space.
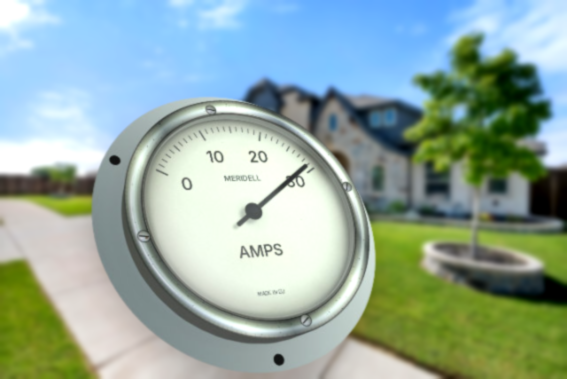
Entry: 29A
